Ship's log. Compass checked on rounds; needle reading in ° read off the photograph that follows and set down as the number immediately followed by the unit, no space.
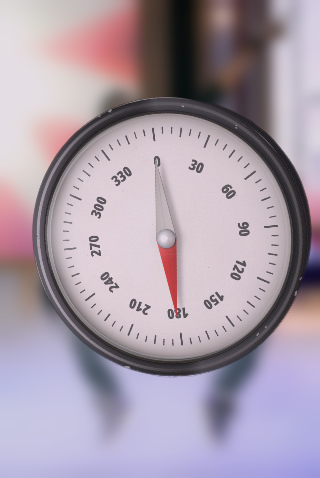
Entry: 180°
